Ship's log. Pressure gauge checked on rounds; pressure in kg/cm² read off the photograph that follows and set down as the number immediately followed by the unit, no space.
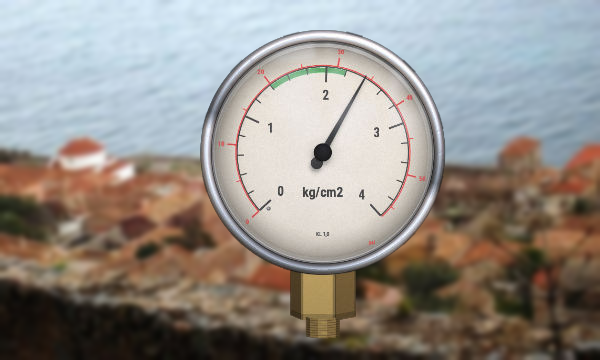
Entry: 2.4kg/cm²
